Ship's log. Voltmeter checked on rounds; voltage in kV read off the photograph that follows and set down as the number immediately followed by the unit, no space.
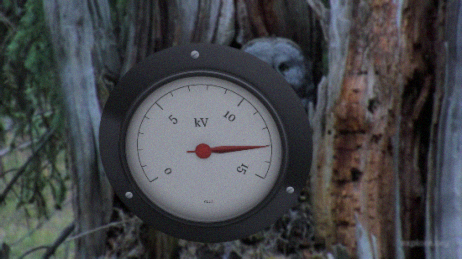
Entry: 13kV
